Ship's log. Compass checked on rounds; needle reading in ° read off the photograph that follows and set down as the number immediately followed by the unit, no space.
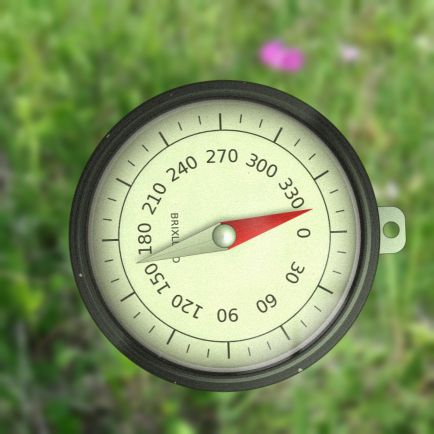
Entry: 345°
